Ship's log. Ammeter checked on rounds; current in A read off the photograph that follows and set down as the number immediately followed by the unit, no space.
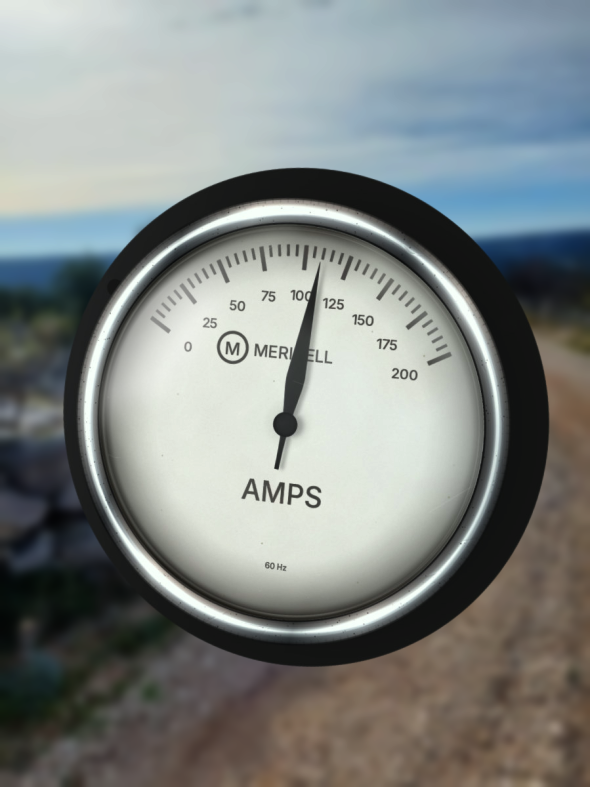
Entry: 110A
